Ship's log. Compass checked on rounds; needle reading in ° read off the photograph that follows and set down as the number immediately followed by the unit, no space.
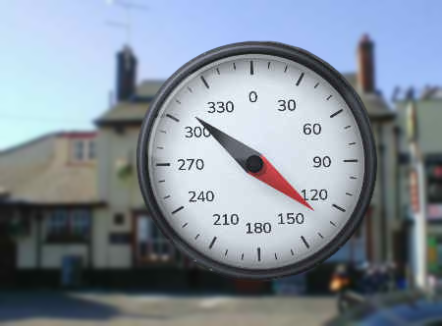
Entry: 130°
